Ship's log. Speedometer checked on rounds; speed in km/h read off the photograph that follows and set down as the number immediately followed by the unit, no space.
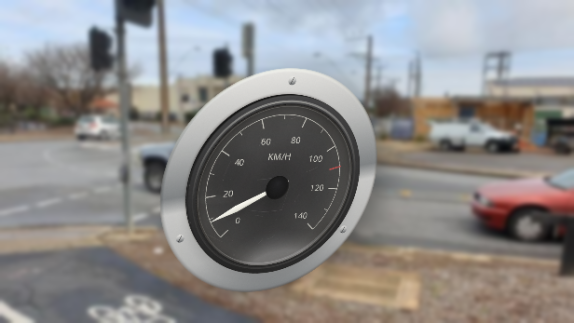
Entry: 10km/h
